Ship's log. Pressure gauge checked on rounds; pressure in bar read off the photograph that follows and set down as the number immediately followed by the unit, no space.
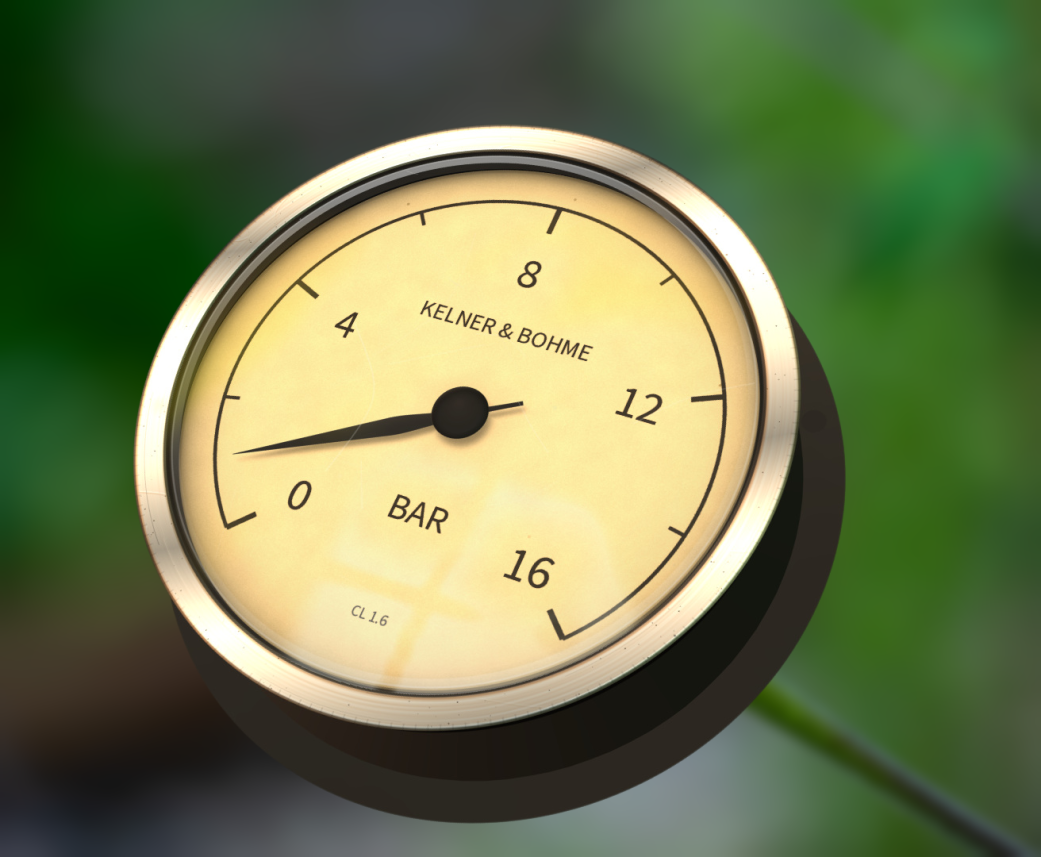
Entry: 1bar
